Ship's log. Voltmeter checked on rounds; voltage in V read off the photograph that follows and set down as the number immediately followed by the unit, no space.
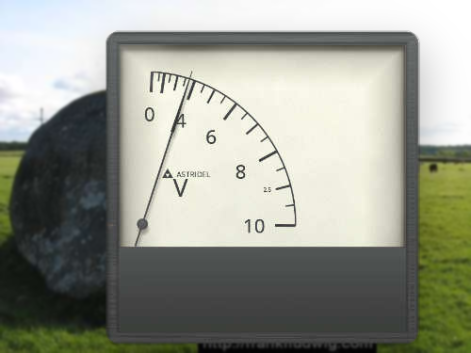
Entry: 3.75V
